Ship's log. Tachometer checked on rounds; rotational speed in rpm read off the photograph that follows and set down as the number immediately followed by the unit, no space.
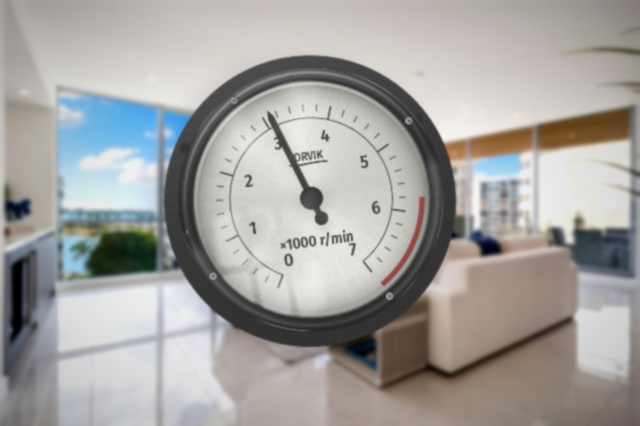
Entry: 3100rpm
